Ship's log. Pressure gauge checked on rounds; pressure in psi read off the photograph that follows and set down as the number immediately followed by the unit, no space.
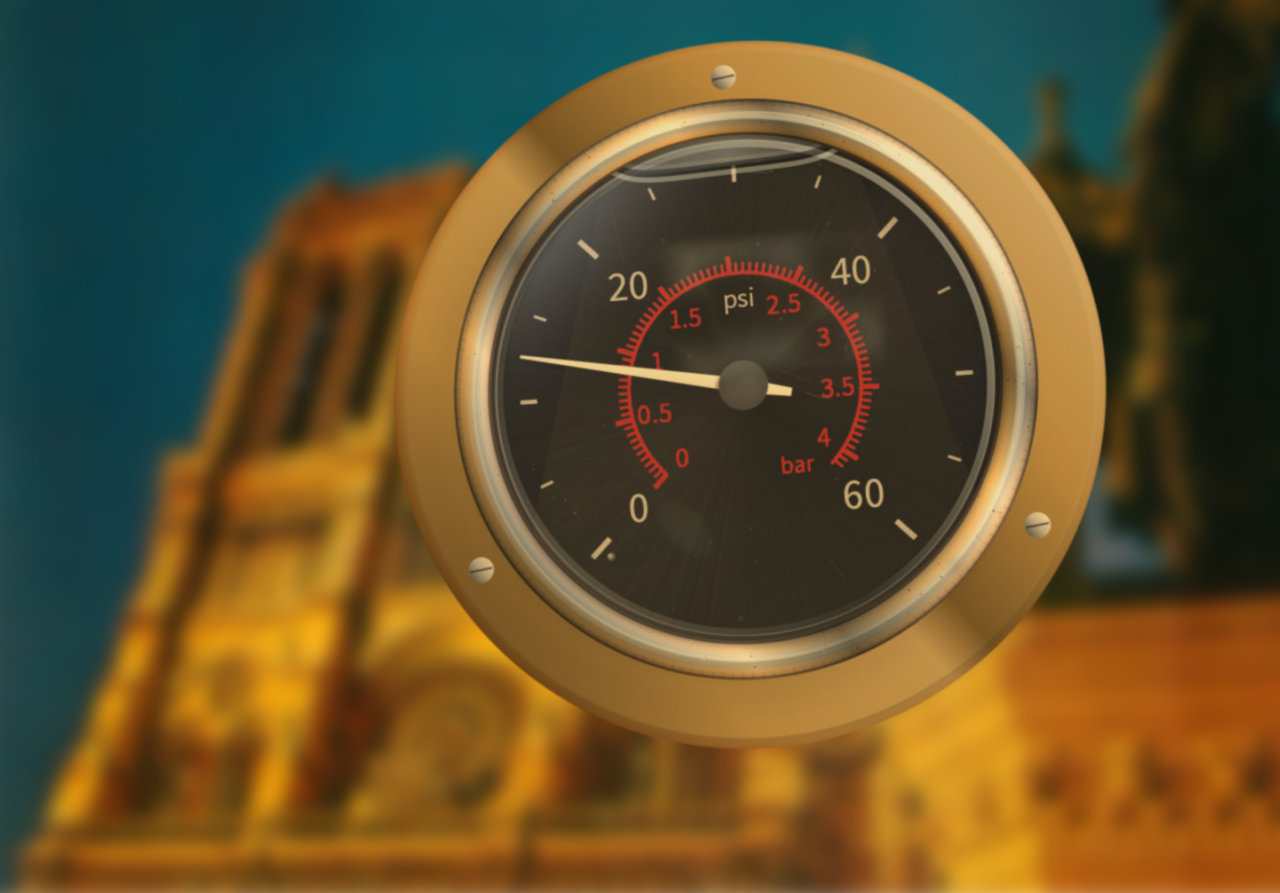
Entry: 12.5psi
